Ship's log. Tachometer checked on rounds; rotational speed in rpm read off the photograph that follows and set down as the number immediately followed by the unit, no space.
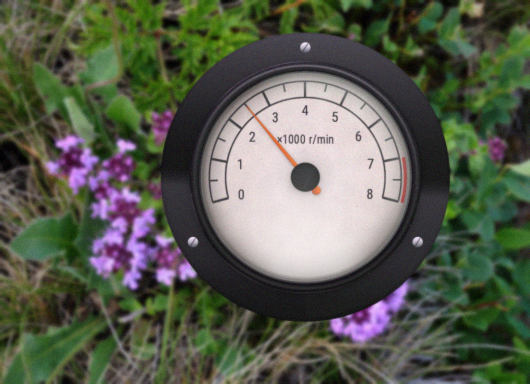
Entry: 2500rpm
